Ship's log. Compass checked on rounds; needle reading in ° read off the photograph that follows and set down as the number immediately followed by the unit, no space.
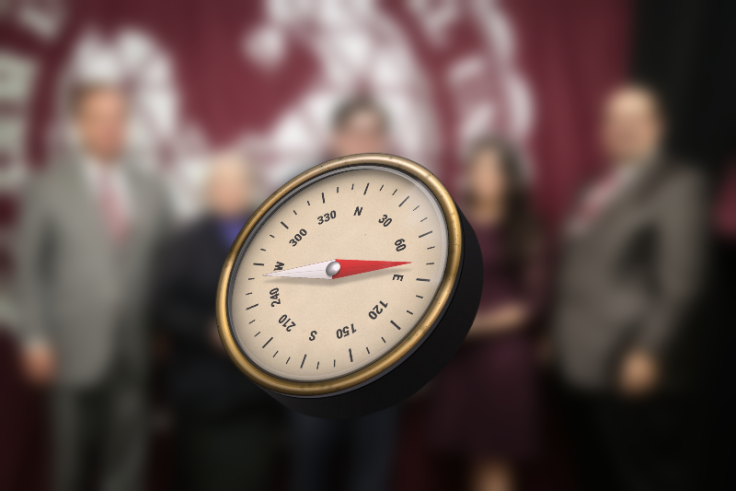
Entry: 80°
